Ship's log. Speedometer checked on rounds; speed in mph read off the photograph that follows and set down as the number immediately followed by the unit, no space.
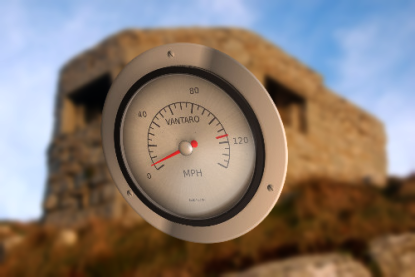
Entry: 5mph
